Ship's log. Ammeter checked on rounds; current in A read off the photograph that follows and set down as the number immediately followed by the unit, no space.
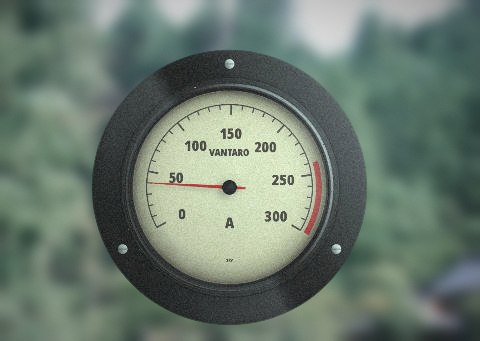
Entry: 40A
